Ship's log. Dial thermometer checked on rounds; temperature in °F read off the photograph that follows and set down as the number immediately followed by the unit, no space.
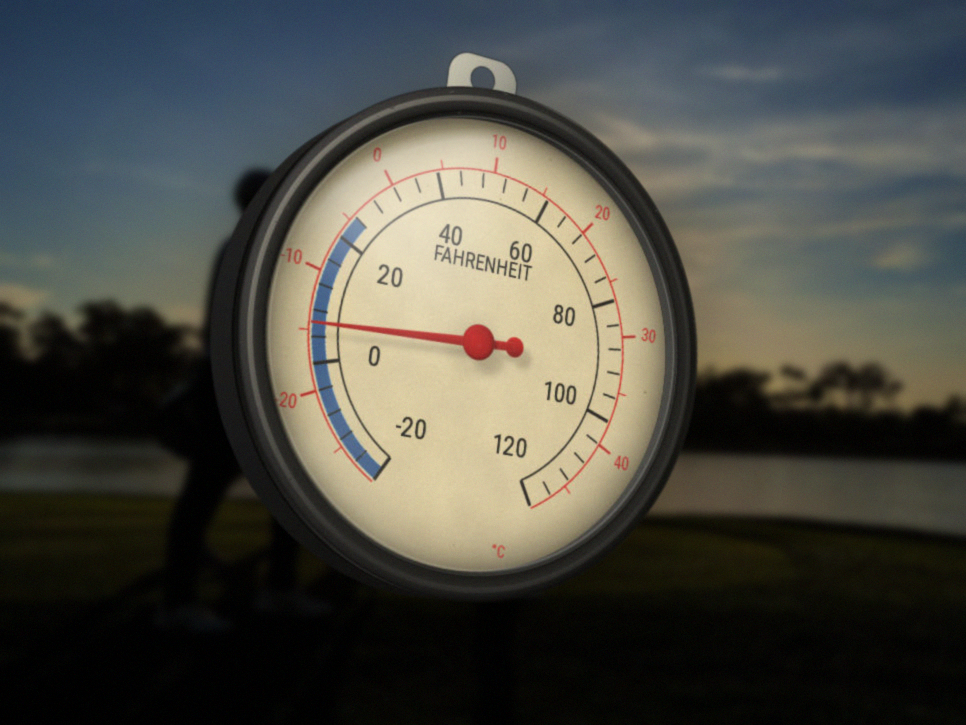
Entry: 6°F
